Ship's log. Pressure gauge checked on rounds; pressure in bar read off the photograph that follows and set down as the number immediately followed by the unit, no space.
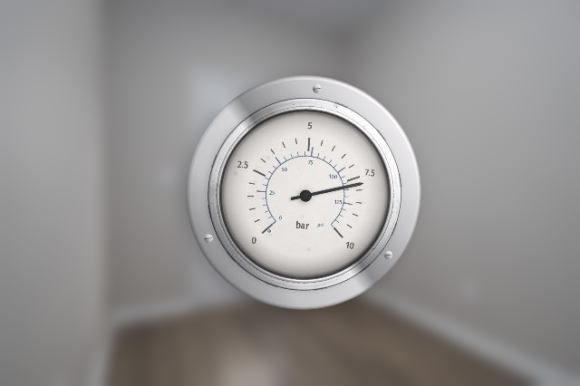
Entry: 7.75bar
